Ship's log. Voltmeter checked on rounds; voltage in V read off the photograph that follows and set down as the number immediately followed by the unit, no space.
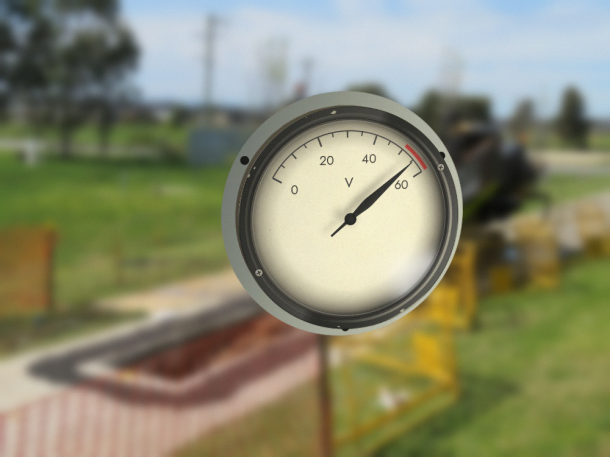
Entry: 55V
